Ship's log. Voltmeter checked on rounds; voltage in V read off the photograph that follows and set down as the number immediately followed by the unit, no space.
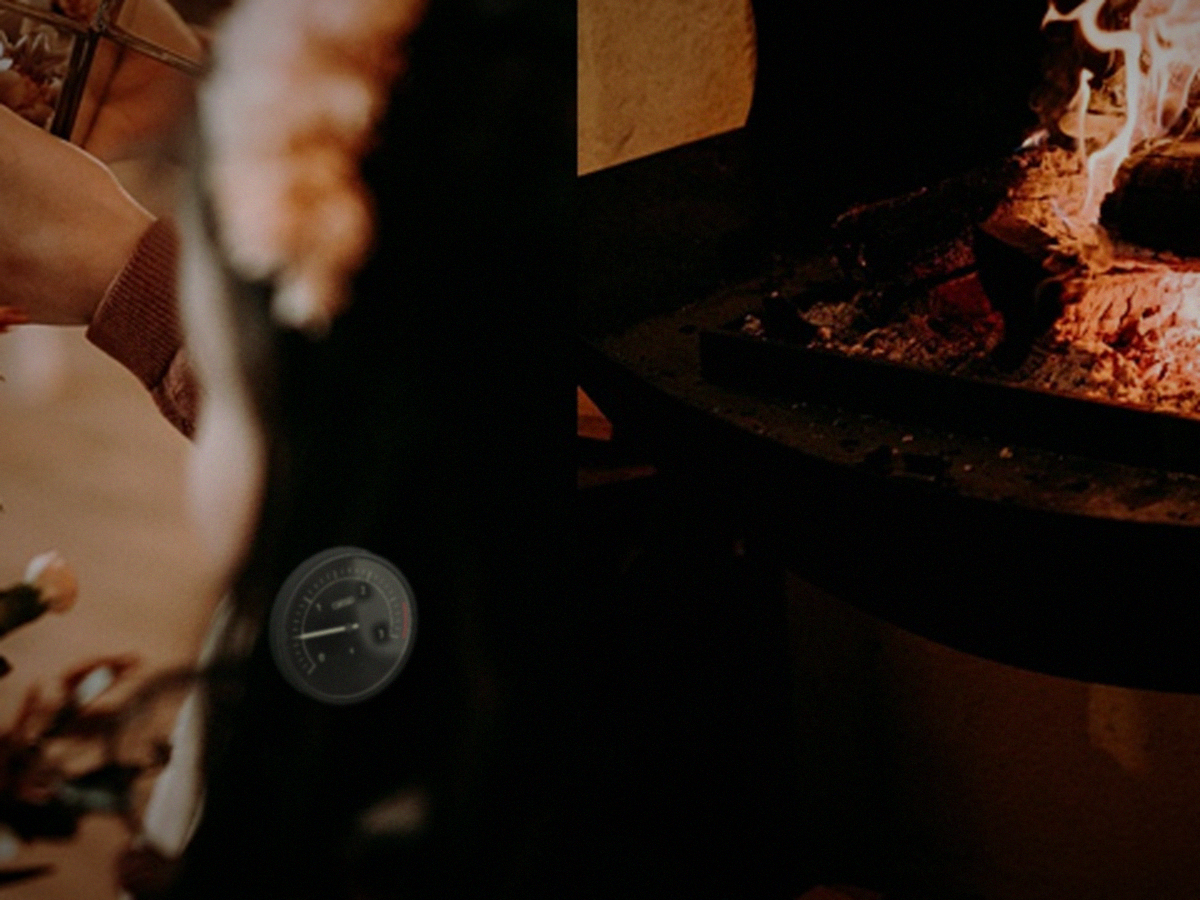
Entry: 0.5V
